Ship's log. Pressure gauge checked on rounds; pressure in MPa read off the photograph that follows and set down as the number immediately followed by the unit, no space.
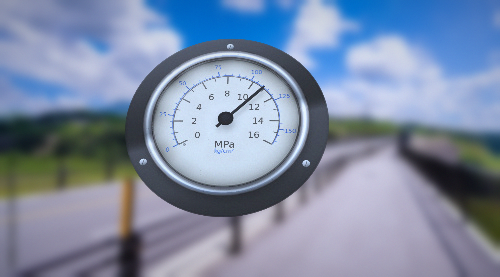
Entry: 11MPa
